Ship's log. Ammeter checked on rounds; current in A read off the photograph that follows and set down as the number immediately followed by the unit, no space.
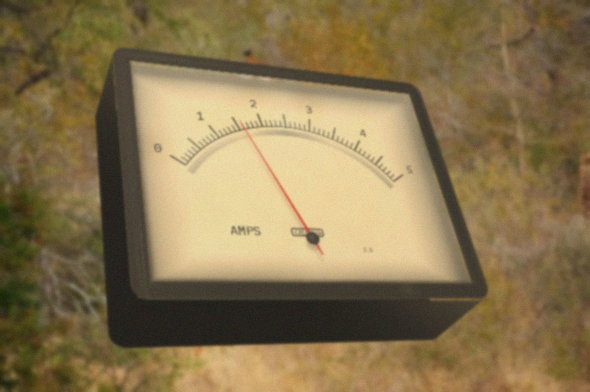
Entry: 1.5A
